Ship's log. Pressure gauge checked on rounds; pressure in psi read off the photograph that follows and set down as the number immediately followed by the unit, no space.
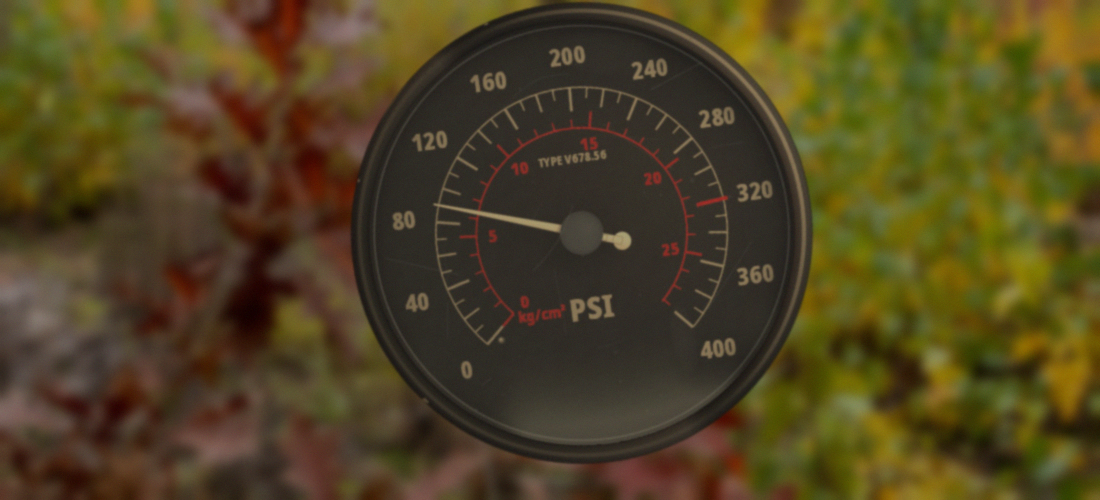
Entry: 90psi
